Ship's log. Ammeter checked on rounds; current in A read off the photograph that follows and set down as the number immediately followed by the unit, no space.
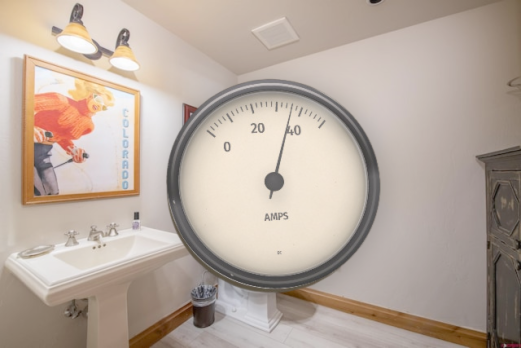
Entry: 36A
